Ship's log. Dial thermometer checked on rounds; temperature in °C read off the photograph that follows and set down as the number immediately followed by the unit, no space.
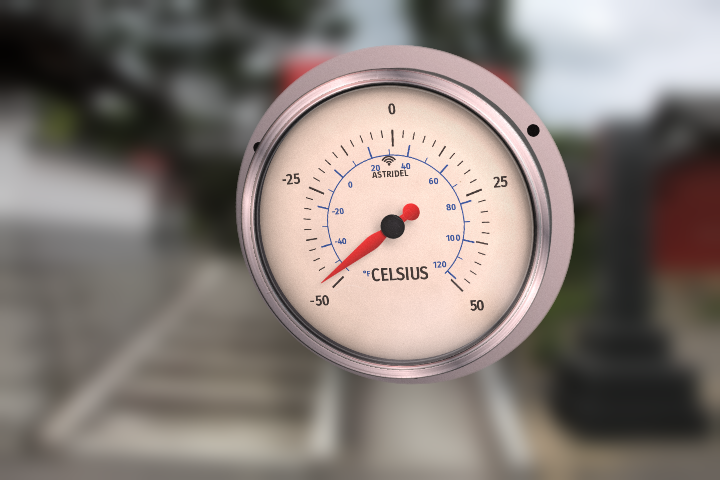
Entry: -47.5°C
